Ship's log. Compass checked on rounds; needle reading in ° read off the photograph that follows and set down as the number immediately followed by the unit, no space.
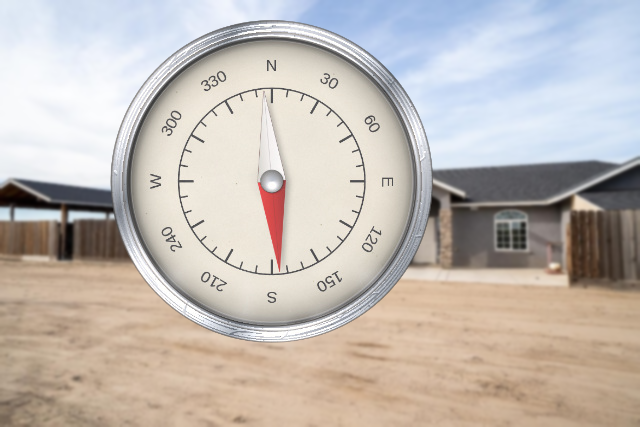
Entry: 175°
